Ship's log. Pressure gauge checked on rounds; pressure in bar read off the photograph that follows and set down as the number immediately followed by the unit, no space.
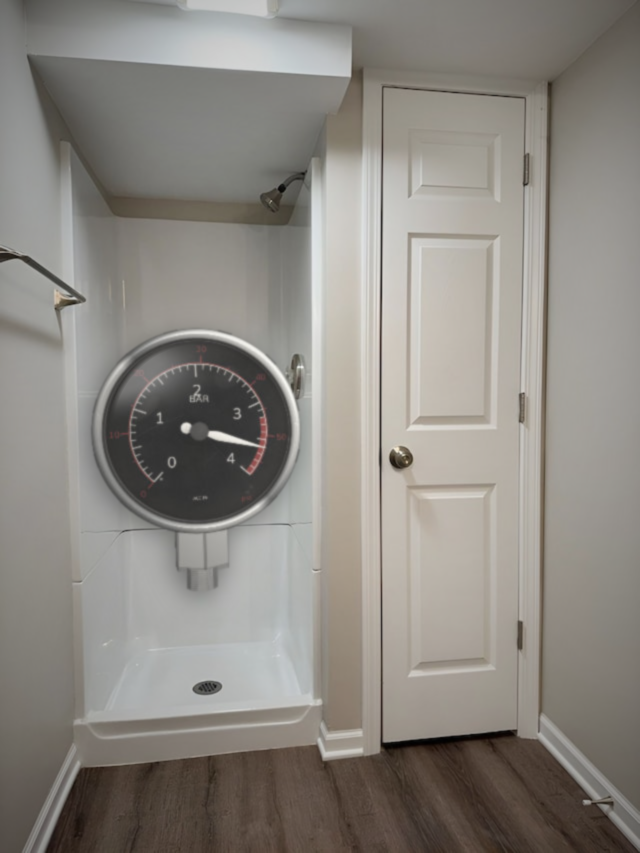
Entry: 3.6bar
